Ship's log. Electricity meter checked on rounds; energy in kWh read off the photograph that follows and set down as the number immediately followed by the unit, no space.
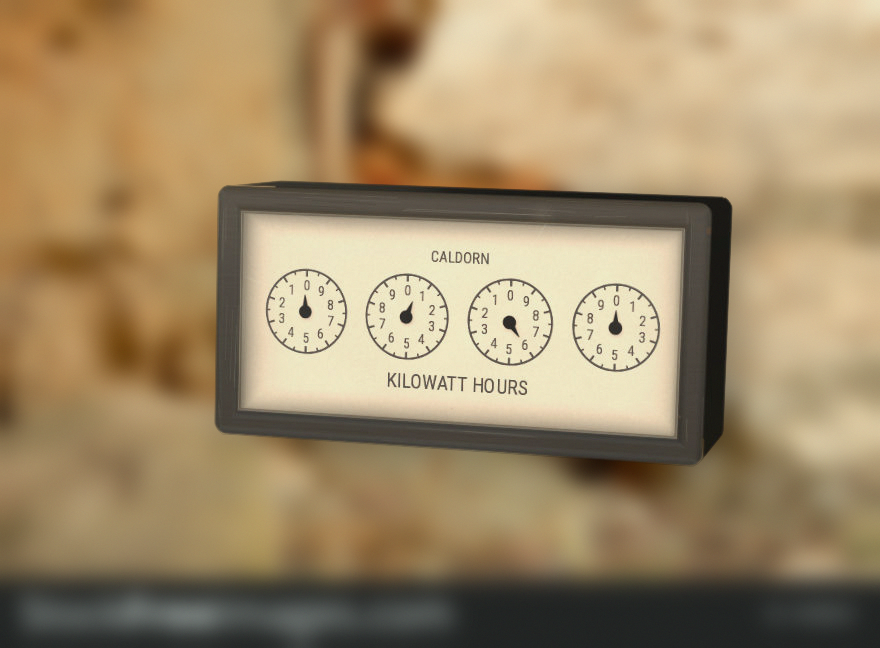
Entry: 60kWh
